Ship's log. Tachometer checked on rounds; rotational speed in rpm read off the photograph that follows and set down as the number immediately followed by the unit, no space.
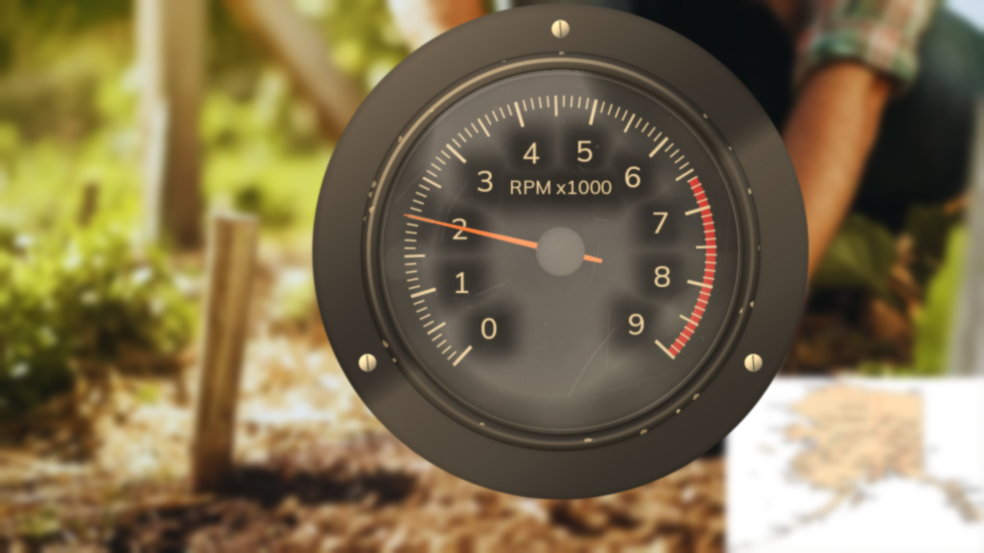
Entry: 2000rpm
